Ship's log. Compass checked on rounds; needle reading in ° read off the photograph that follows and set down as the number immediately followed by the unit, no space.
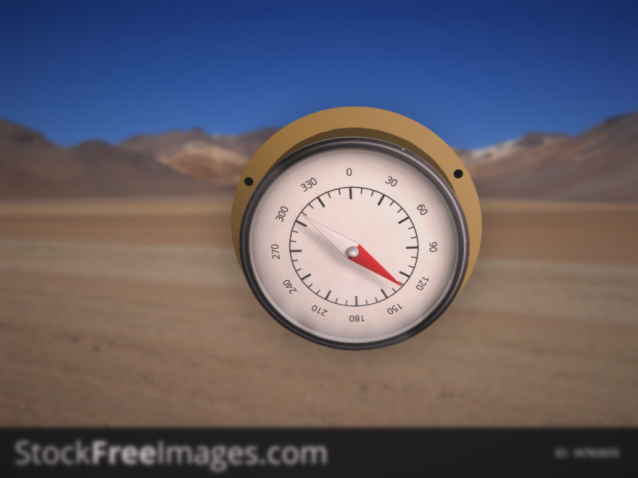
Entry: 130°
